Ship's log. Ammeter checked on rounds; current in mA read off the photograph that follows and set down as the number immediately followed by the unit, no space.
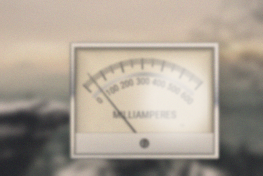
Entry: 50mA
